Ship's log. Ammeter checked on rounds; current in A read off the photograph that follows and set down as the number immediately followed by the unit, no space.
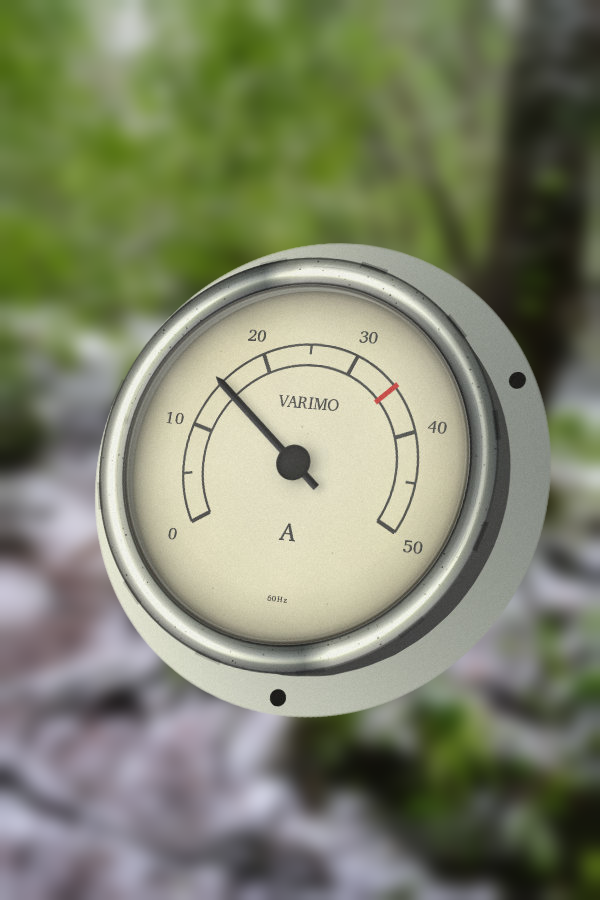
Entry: 15A
